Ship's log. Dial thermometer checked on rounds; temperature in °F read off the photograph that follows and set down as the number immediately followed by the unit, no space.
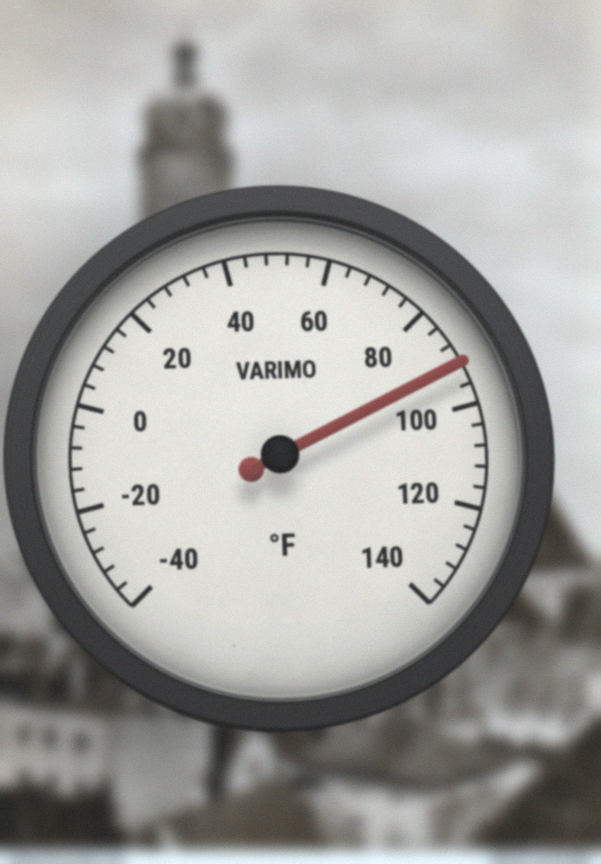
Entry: 92°F
